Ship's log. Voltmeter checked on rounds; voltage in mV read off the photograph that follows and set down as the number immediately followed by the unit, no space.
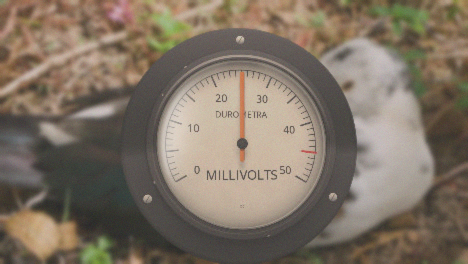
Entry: 25mV
